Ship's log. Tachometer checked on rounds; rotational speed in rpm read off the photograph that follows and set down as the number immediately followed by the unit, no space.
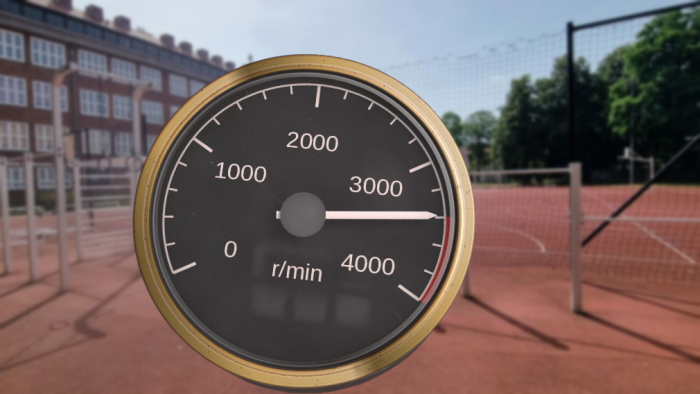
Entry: 3400rpm
